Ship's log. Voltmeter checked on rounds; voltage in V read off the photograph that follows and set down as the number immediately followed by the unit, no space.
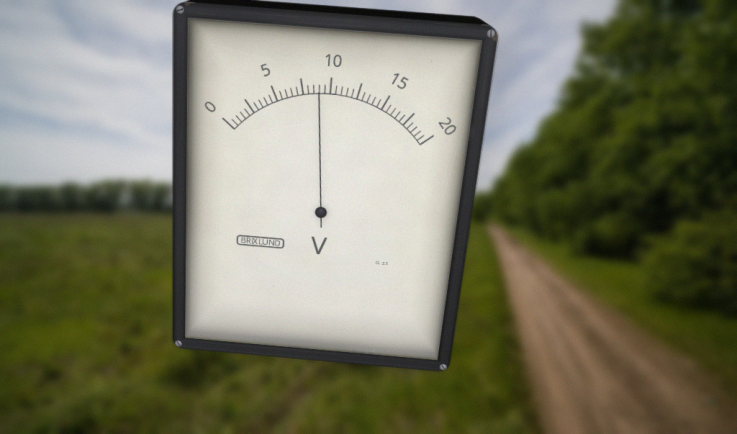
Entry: 9V
